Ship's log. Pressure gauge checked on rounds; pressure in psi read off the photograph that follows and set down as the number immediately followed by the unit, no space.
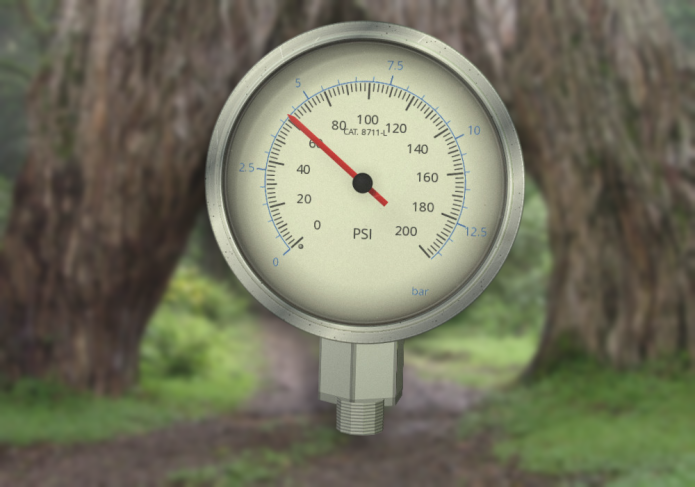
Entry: 62psi
